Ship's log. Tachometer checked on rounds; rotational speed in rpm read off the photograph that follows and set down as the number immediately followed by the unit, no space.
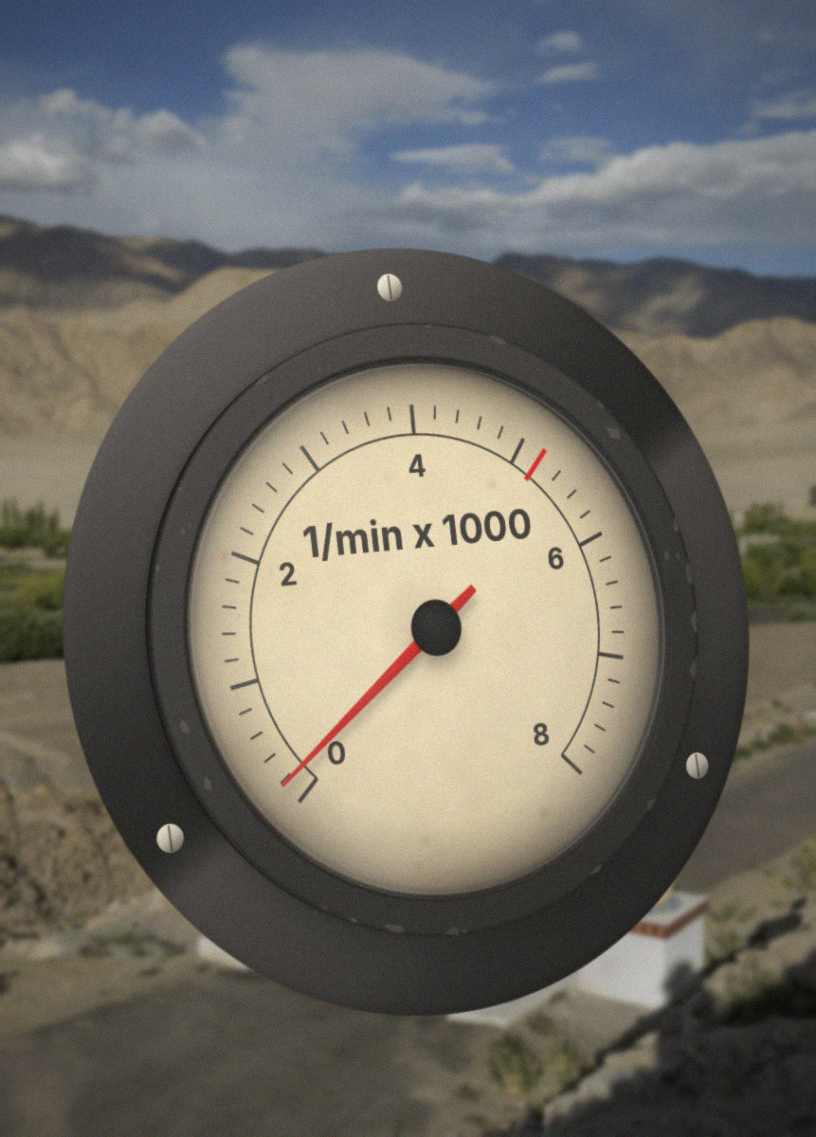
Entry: 200rpm
